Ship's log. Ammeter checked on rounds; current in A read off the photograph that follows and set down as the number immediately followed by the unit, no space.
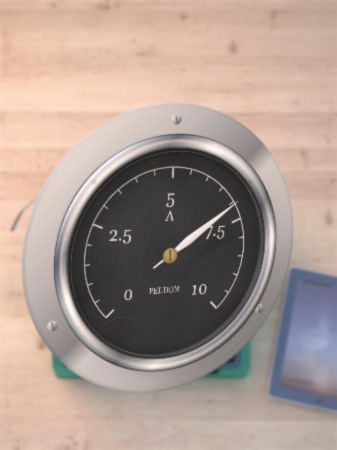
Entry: 7A
